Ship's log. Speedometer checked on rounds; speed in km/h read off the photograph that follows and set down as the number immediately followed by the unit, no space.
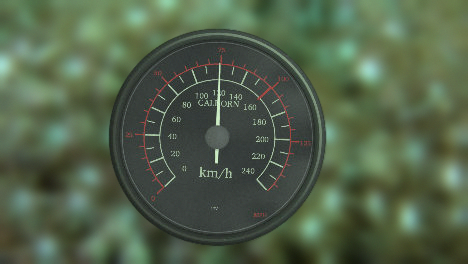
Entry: 120km/h
